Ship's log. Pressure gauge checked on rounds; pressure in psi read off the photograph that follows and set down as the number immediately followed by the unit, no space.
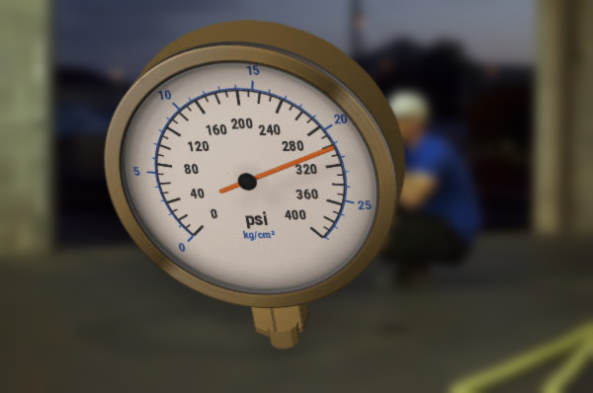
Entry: 300psi
